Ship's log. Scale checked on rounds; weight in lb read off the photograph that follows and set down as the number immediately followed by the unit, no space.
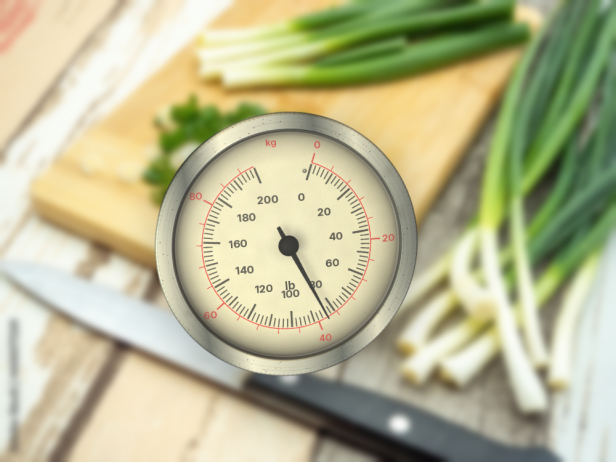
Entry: 84lb
